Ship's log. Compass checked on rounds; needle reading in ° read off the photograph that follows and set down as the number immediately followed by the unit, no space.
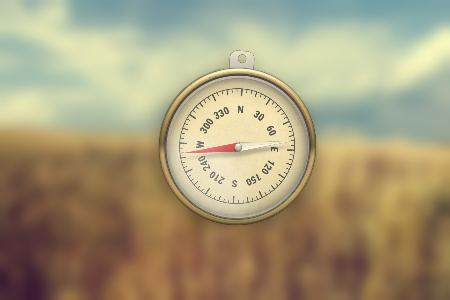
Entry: 260°
